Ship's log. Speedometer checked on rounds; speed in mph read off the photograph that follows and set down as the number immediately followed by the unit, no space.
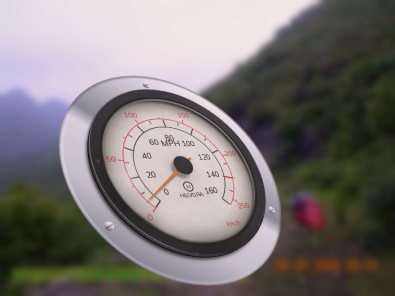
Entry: 5mph
